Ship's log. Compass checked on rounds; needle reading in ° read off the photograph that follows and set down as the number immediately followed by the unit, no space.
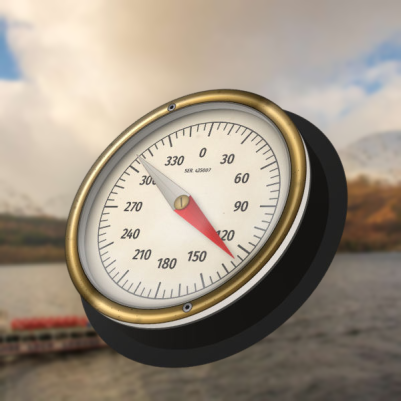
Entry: 127.5°
